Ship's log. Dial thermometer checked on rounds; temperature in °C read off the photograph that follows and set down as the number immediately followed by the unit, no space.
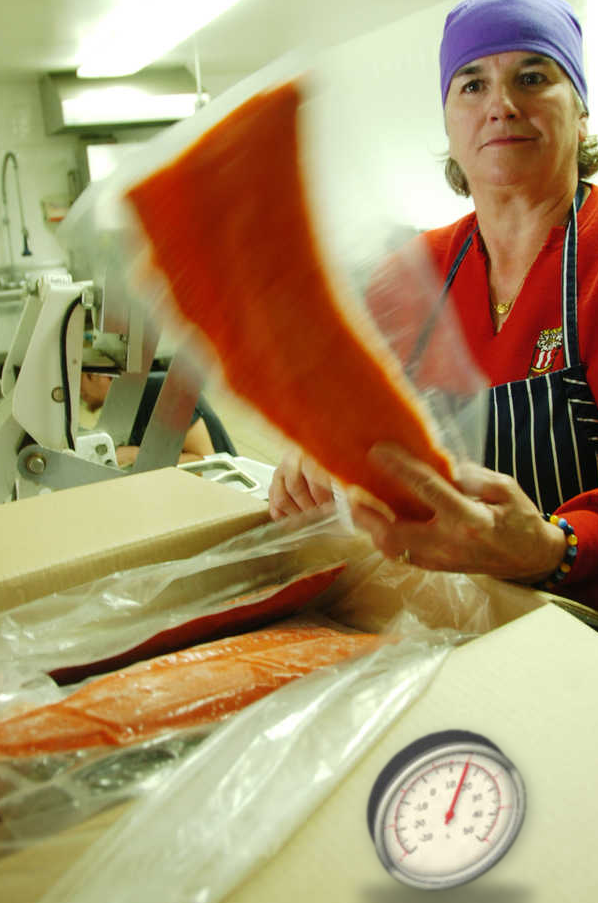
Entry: 15°C
